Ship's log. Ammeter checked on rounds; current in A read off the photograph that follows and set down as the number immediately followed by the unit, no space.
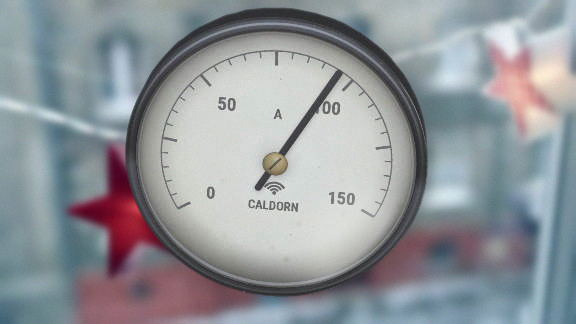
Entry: 95A
